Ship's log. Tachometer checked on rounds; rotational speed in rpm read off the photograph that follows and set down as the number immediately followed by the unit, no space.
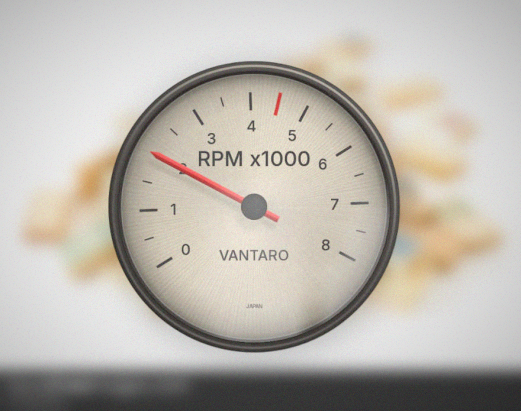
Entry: 2000rpm
